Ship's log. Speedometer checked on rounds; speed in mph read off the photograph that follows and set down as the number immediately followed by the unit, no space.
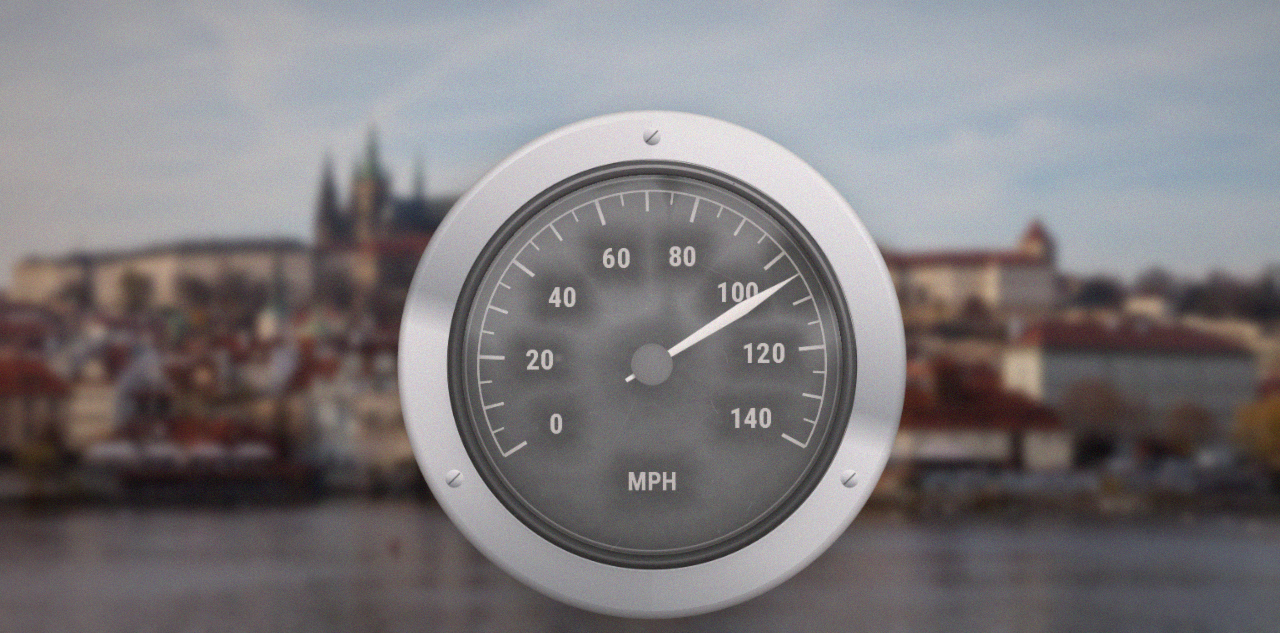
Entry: 105mph
